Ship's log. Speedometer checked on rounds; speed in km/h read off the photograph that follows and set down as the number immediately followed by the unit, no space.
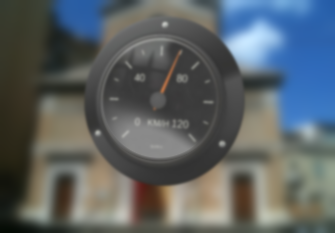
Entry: 70km/h
